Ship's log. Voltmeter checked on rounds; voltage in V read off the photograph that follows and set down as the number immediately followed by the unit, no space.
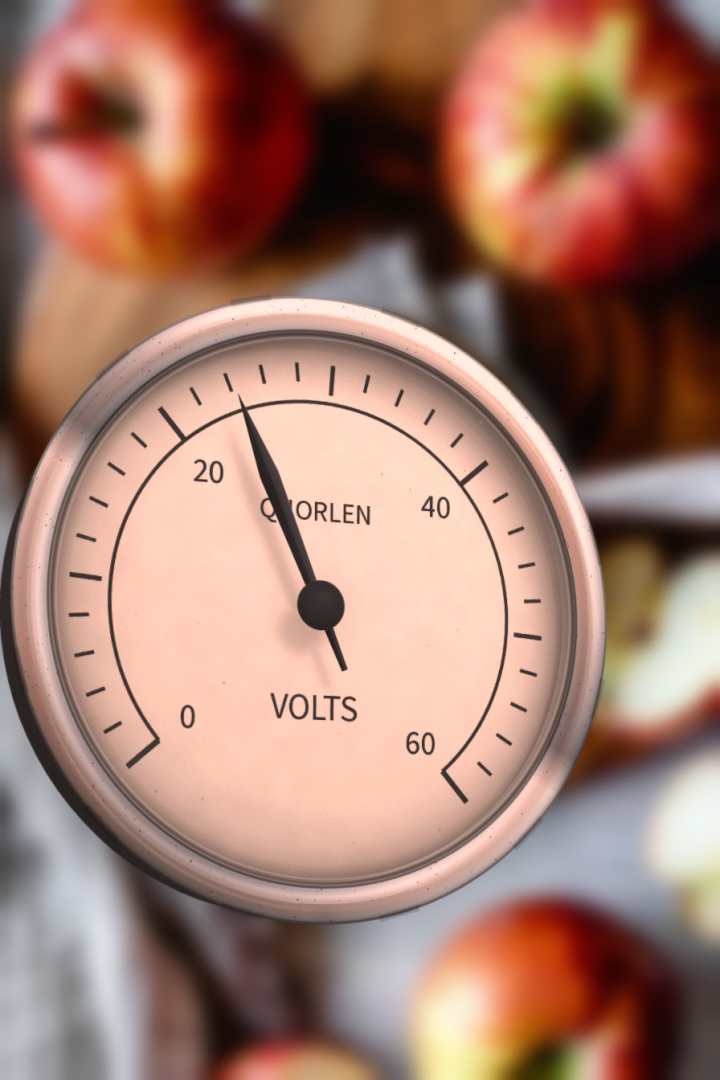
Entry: 24V
